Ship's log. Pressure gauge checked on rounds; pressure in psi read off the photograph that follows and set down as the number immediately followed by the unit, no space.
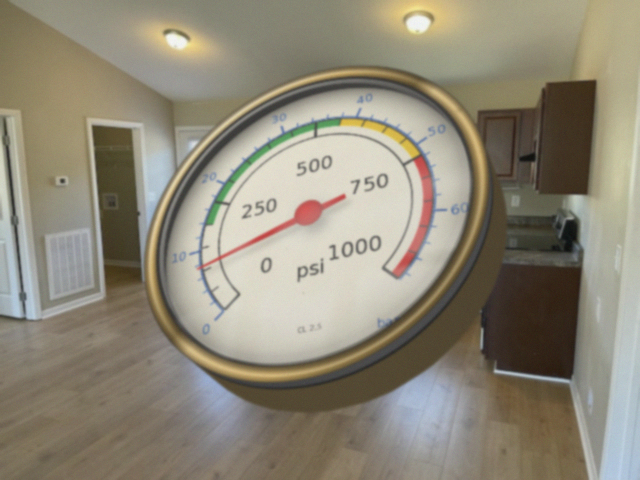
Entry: 100psi
